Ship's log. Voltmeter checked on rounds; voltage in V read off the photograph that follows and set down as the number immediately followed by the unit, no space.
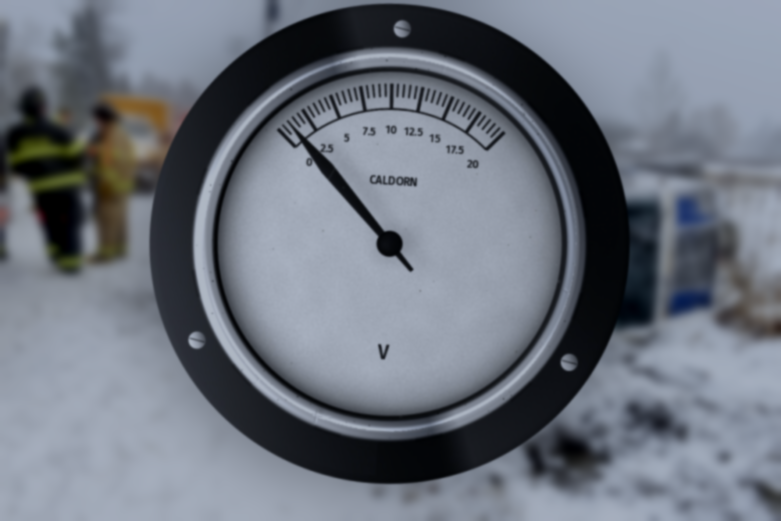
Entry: 1V
